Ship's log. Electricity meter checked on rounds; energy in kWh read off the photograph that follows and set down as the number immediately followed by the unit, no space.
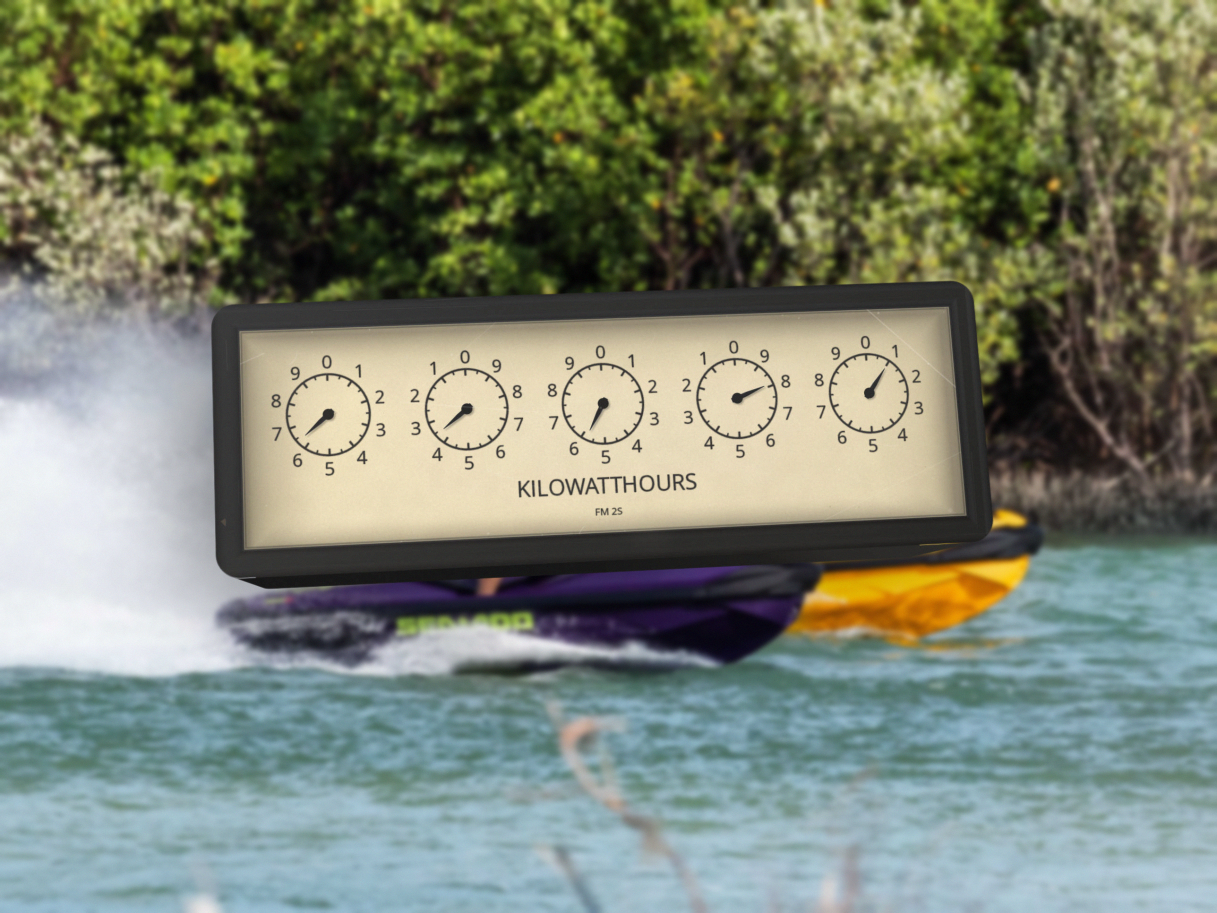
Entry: 63581kWh
